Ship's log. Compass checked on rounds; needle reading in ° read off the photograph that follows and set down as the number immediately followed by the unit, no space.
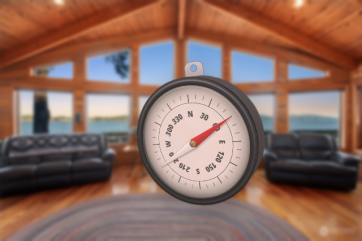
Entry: 60°
